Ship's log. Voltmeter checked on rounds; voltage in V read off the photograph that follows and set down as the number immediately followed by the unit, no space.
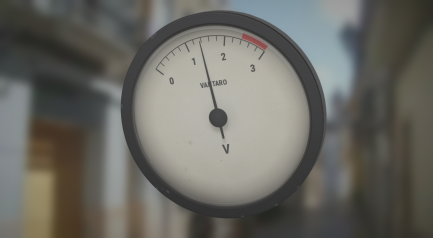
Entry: 1.4V
